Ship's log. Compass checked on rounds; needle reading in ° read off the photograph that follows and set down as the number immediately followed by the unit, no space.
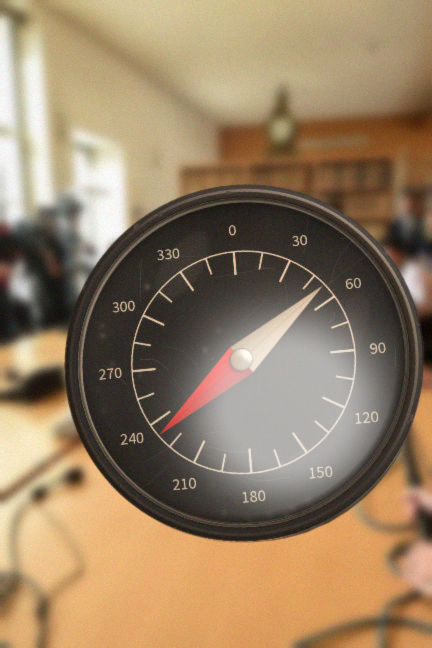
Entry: 232.5°
